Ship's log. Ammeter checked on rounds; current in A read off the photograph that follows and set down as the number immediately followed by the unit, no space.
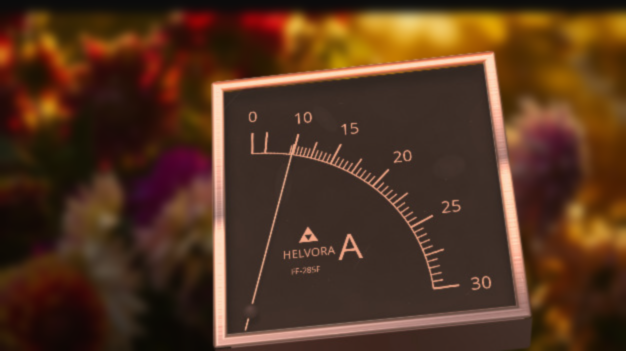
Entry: 10A
